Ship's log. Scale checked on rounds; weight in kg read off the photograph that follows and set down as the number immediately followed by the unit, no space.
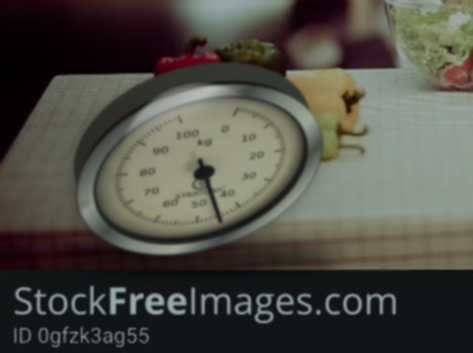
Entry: 45kg
